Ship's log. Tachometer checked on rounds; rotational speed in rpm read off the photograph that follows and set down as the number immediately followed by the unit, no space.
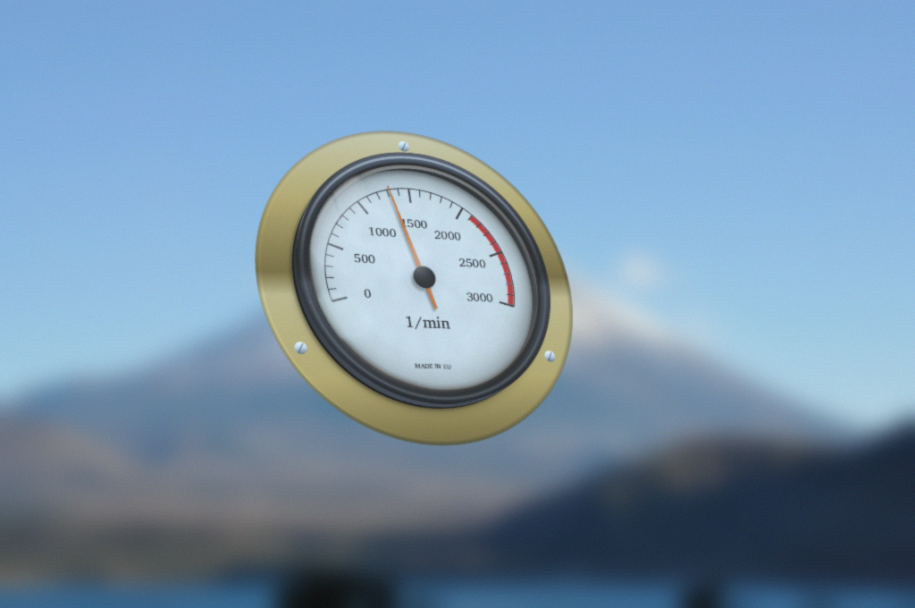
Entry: 1300rpm
